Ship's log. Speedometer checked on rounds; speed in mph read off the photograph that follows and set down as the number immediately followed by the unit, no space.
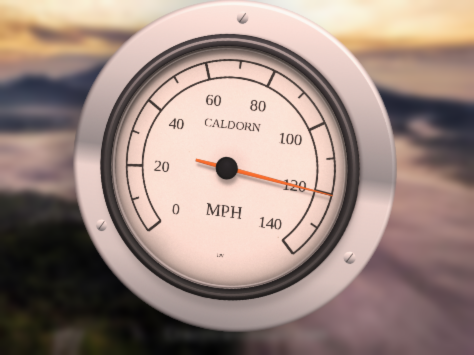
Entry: 120mph
